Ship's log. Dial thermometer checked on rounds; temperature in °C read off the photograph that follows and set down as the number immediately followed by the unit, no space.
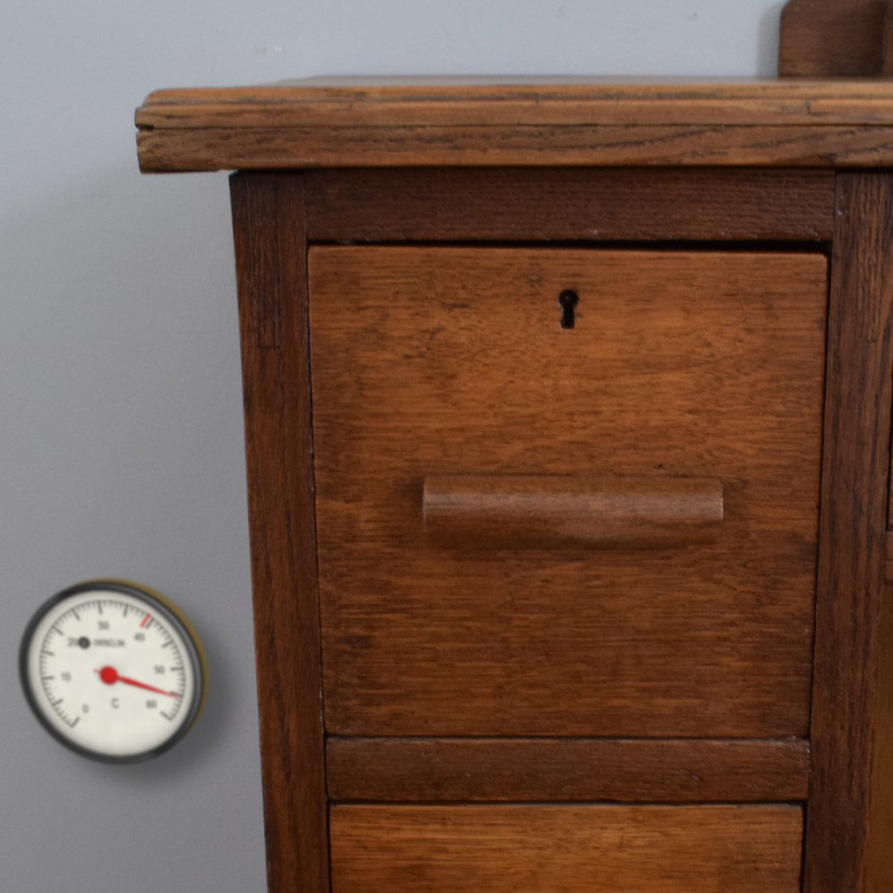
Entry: 55°C
